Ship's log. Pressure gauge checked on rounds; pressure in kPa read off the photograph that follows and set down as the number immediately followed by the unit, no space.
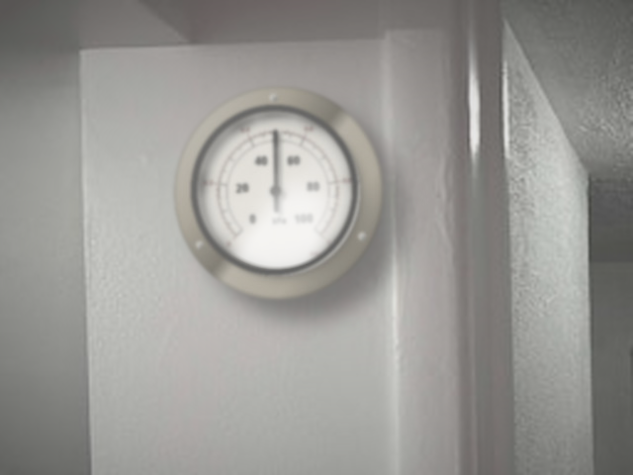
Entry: 50kPa
